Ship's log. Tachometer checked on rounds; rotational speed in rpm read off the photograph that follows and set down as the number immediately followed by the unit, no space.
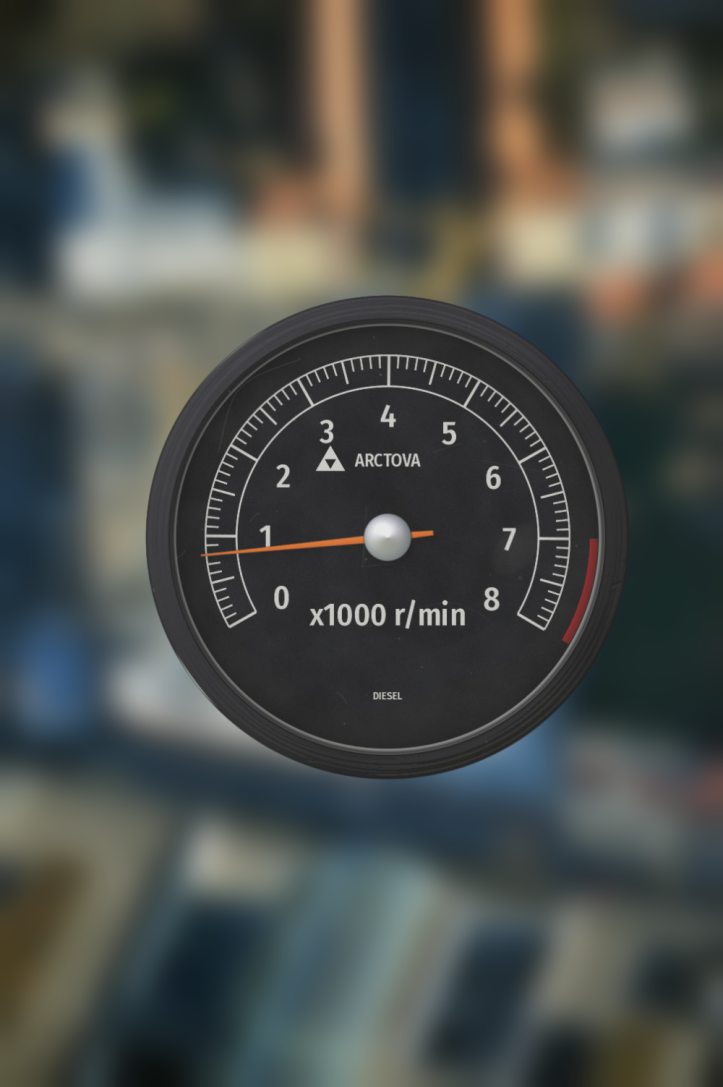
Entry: 800rpm
